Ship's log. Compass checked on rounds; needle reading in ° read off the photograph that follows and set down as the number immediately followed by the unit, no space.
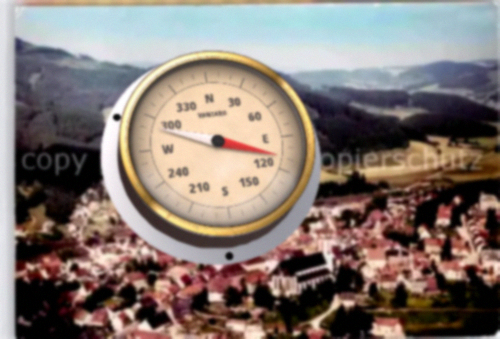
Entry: 110°
